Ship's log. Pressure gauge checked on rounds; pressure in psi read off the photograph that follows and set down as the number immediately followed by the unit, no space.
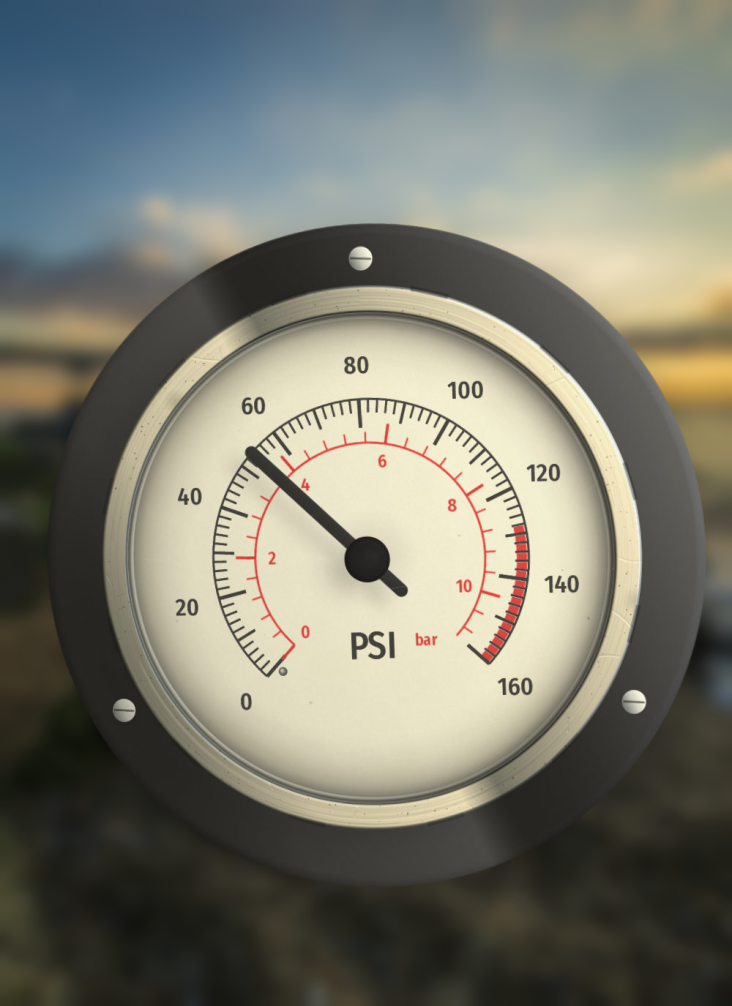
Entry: 54psi
